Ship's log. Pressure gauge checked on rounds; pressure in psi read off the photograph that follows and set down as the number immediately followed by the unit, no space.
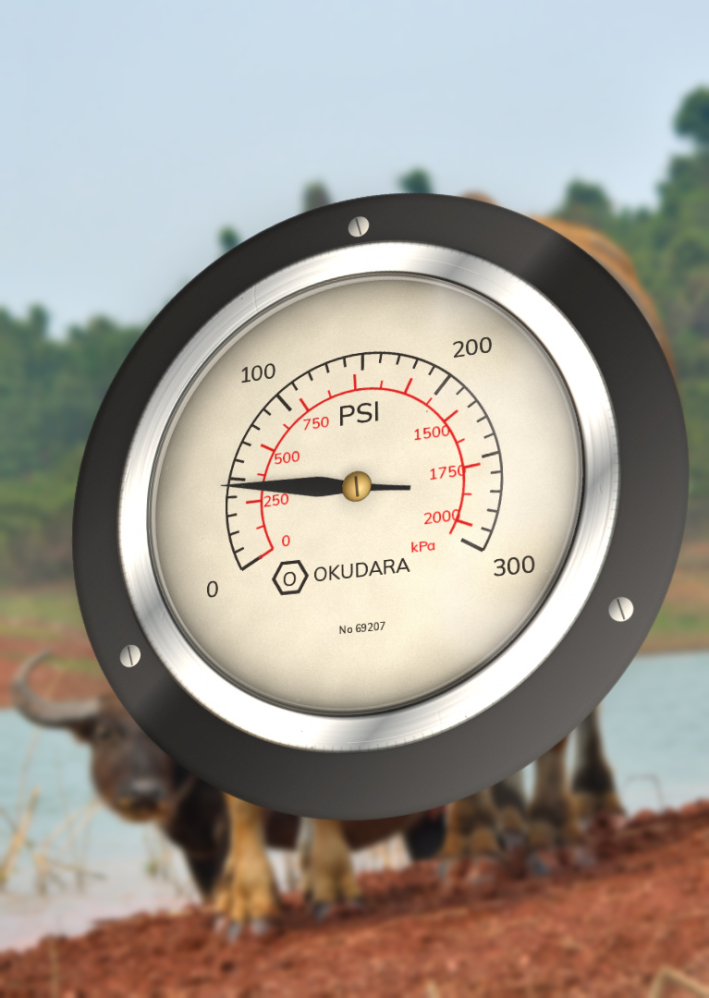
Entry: 45psi
